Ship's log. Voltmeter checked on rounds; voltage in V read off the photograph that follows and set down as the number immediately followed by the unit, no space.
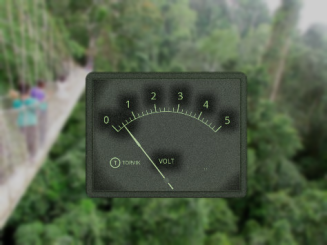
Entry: 0.4V
